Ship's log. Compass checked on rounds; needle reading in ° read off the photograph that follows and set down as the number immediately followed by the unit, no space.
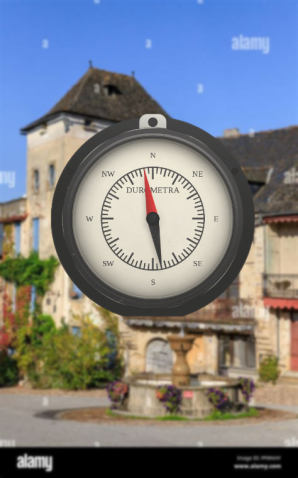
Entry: 350°
